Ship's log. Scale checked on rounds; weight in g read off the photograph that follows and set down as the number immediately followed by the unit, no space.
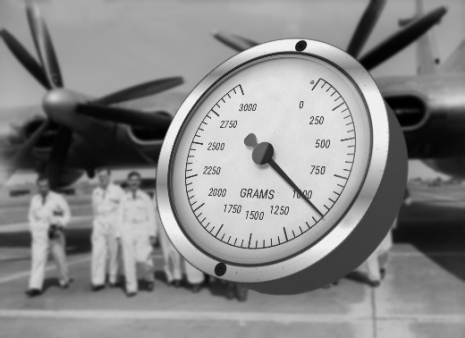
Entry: 1000g
